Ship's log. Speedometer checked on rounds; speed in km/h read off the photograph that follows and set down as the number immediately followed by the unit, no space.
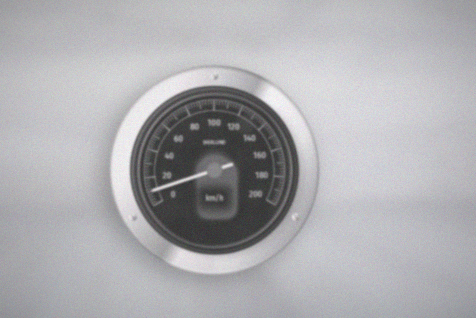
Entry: 10km/h
